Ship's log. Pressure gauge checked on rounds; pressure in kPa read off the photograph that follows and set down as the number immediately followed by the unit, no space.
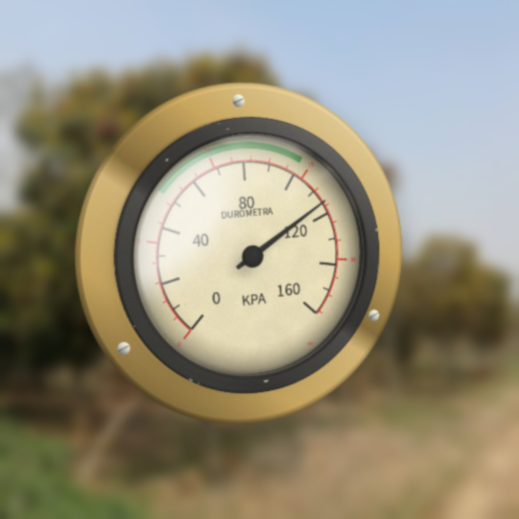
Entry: 115kPa
